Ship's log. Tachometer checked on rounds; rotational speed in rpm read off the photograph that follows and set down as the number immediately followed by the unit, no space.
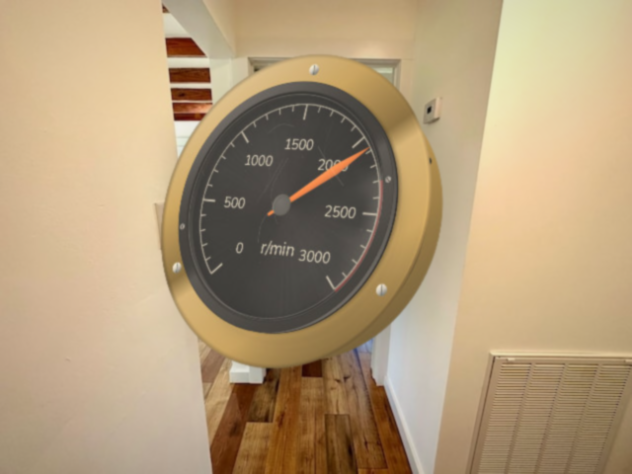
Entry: 2100rpm
